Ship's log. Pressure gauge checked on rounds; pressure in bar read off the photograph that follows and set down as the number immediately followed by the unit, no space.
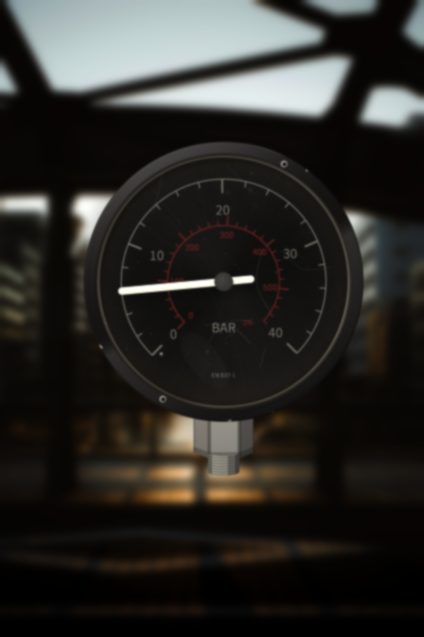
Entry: 6bar
